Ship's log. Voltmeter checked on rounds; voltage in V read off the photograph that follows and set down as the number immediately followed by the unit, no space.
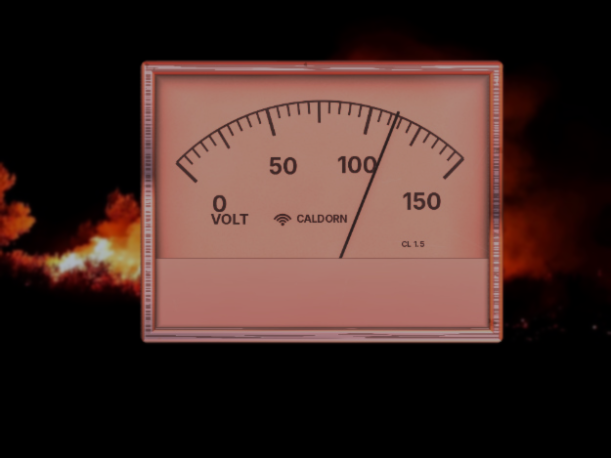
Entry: 112.5V
